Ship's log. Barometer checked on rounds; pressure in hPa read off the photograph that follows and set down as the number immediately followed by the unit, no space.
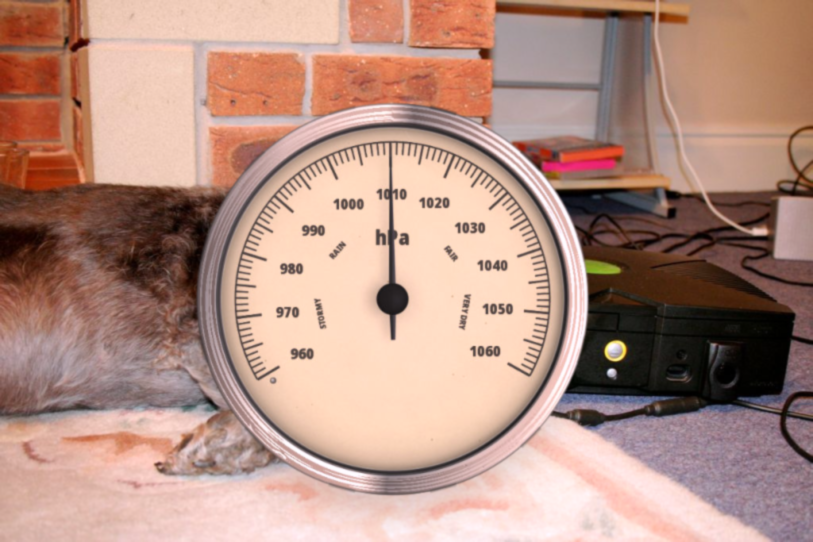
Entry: 1010hPa
